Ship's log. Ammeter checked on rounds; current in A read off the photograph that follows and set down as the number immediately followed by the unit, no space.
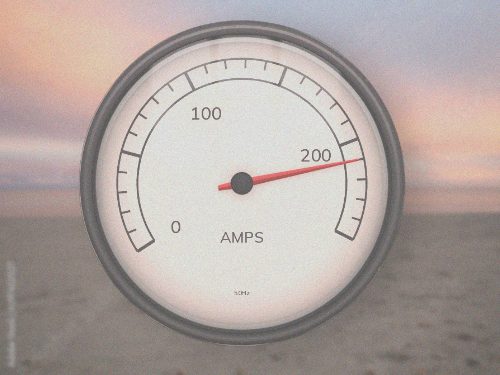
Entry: 210A
